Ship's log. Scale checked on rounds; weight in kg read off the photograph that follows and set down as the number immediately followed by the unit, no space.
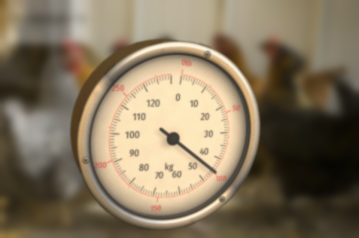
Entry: 45kg
